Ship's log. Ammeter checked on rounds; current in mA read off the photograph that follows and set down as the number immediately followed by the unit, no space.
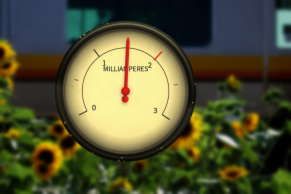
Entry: 1.5mA
